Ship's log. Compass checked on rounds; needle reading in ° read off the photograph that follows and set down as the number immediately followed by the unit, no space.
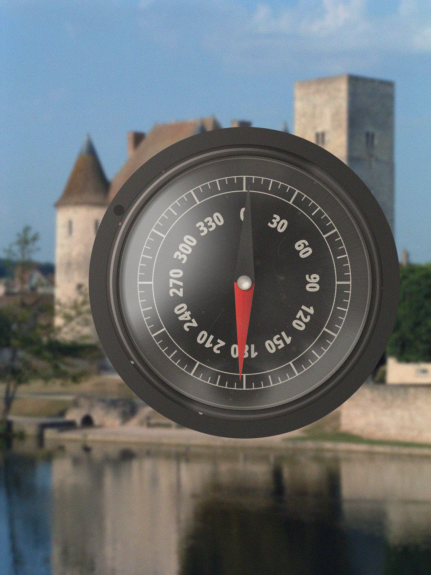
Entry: 182.5°
